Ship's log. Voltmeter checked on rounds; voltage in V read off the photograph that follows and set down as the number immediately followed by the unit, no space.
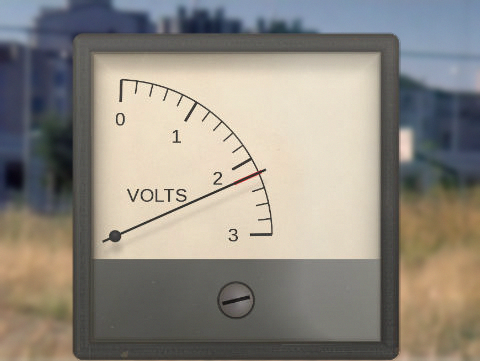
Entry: 2.2V
